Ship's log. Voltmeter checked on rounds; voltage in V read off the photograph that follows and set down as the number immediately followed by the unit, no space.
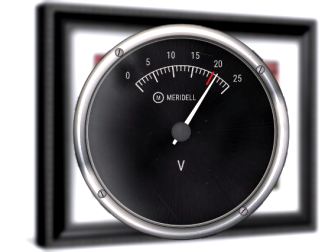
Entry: 21V
